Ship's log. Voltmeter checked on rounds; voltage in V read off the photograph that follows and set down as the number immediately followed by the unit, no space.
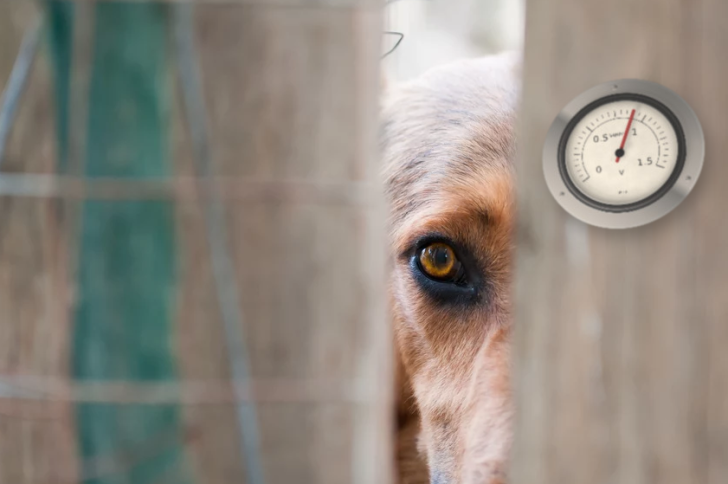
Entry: 0.9V
